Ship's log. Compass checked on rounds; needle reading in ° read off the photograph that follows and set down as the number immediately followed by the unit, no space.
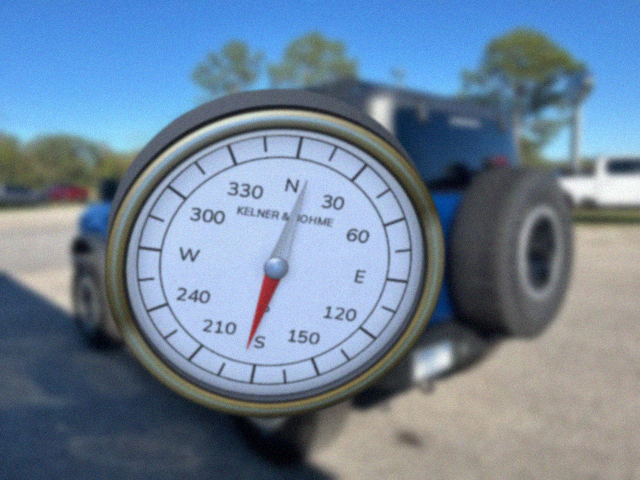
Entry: 187.5°
